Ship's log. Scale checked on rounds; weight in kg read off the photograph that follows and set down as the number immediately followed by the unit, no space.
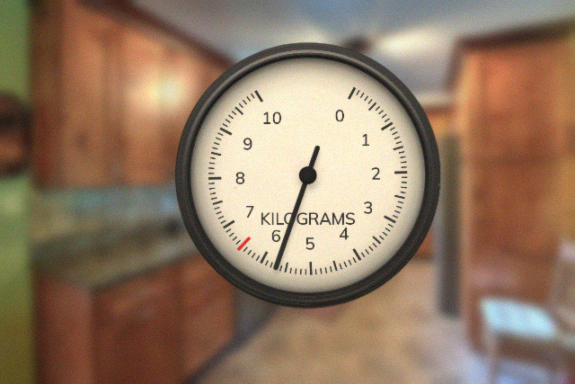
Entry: 5.7kg
